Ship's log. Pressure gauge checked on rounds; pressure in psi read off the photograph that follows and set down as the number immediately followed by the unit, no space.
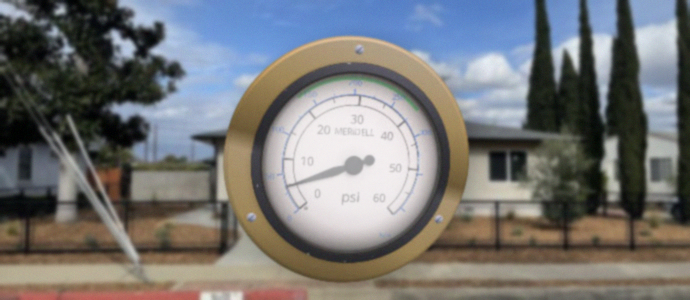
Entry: 5psi
